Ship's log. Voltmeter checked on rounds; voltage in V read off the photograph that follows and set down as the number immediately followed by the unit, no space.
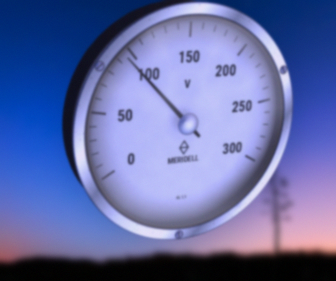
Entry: 95V
